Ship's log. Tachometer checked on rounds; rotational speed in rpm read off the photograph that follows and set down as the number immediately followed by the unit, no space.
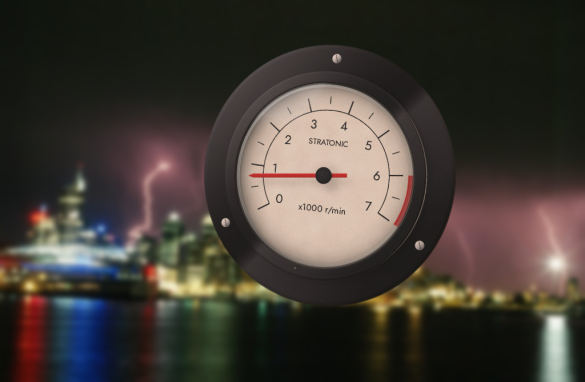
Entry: 750rpm
